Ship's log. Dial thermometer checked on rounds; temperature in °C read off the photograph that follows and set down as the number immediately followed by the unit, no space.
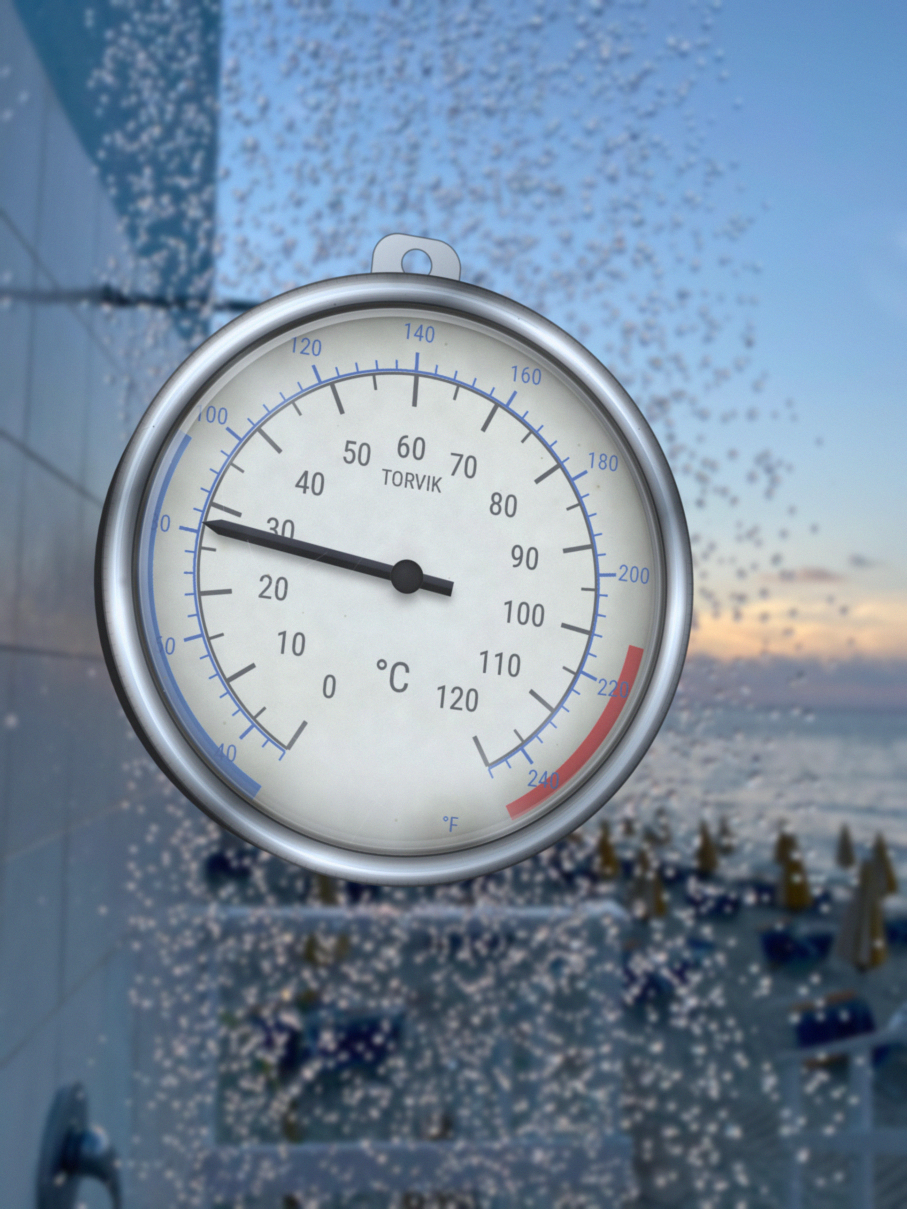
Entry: 27.5°C
